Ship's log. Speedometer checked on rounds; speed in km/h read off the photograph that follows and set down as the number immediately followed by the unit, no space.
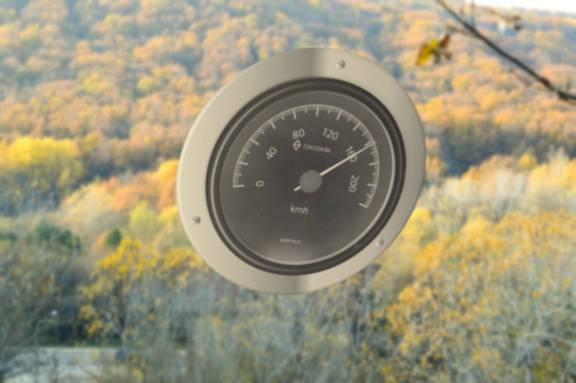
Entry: 160km/h
